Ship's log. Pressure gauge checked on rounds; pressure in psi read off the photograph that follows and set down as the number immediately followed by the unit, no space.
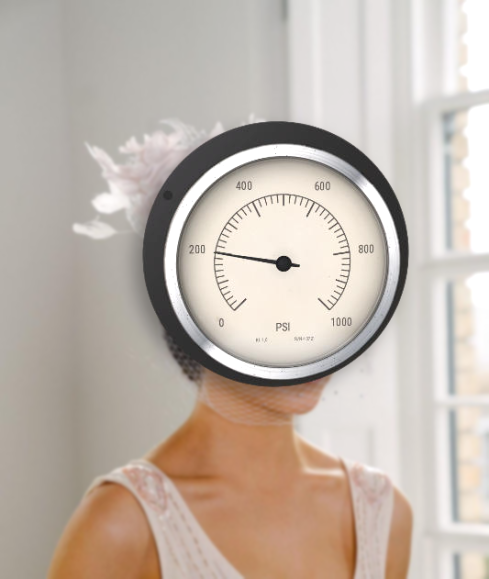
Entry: 200psi
